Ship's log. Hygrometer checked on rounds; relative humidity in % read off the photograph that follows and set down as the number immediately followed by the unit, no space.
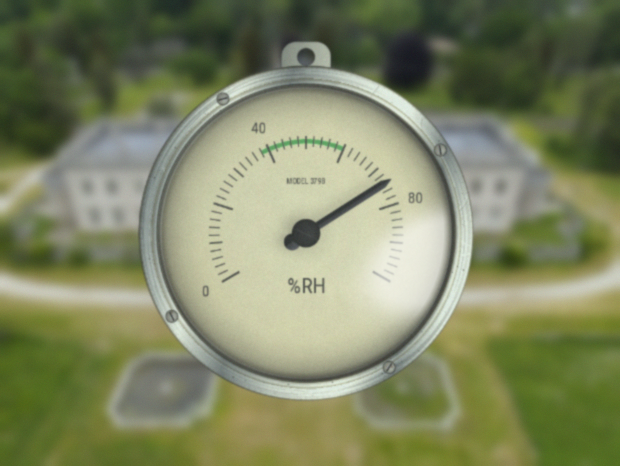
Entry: 74%
